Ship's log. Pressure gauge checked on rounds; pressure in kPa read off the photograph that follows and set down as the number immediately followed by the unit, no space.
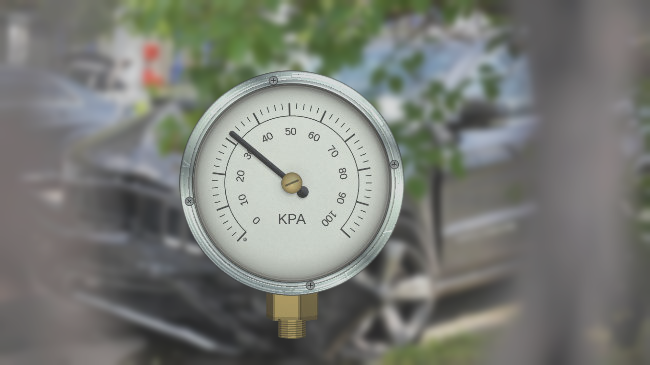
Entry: 32kPa
